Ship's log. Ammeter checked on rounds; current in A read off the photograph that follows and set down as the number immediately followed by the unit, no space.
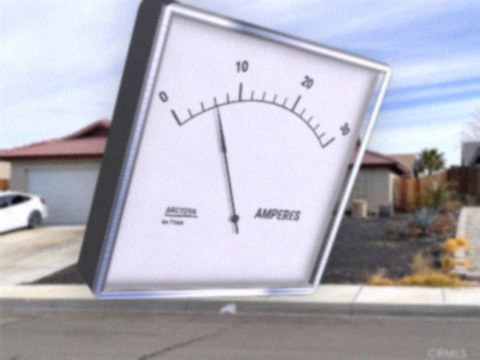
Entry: 6A
